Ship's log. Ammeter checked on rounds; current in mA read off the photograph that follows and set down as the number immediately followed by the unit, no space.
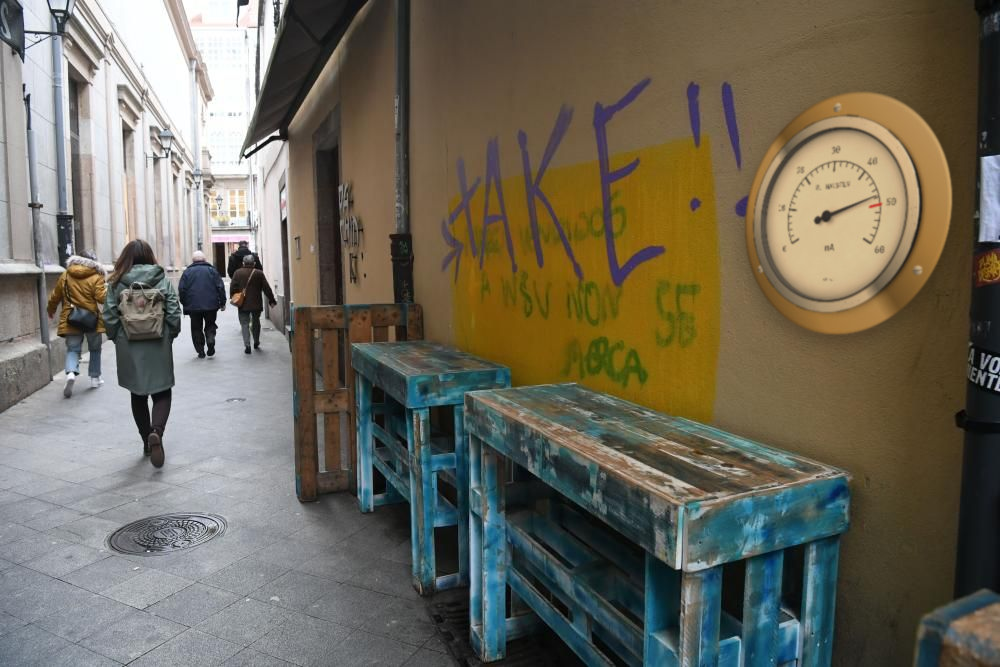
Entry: 48mA
